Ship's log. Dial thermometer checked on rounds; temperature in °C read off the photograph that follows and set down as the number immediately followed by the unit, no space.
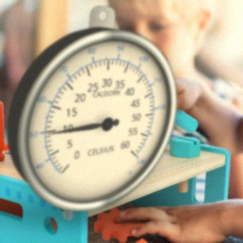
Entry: 10°C
